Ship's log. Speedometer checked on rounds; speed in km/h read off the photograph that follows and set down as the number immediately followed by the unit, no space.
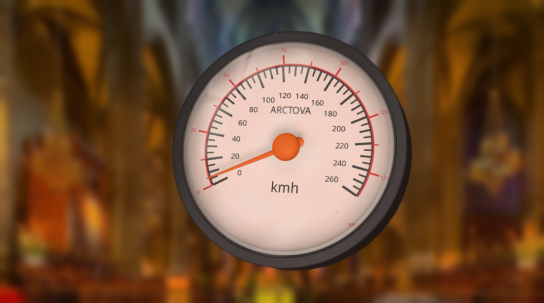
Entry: 5km/h
